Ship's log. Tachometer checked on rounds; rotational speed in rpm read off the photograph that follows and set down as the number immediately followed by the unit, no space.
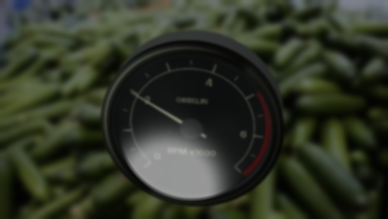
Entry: 2000rpm
